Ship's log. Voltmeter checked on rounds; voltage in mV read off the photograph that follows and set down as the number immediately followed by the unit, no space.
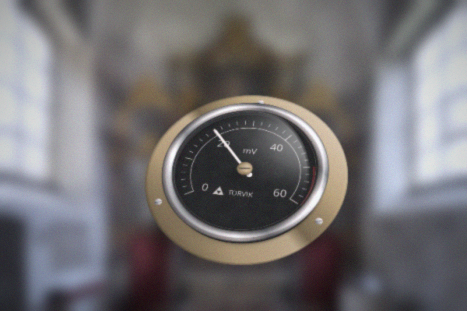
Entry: 20mV
